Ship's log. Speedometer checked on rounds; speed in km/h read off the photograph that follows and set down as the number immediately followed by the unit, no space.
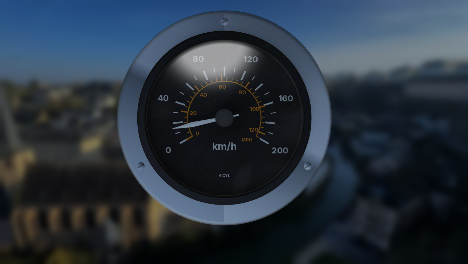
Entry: 15km/h
